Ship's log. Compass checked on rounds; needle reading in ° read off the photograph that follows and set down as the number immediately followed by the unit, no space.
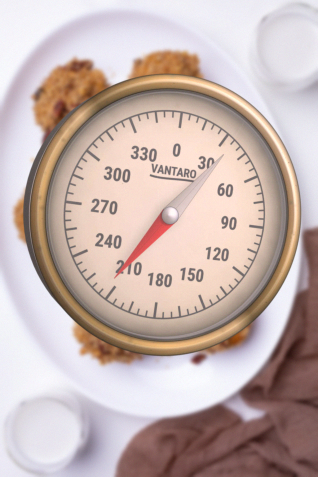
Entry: 215°
